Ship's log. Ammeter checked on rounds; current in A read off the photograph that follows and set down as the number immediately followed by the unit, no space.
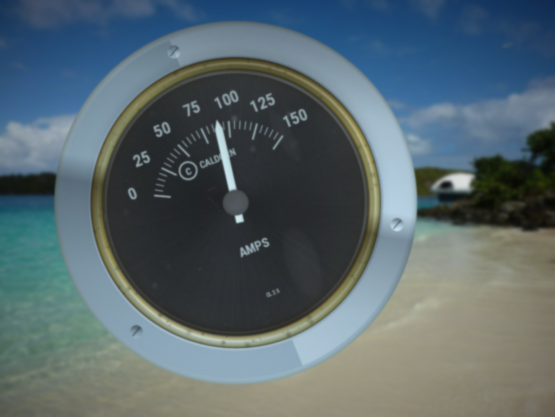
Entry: 90A
